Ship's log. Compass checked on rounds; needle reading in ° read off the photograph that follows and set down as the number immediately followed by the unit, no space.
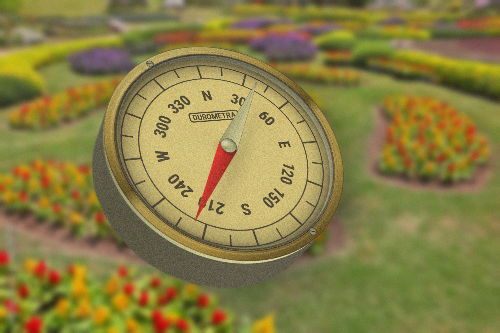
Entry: 217.5°
